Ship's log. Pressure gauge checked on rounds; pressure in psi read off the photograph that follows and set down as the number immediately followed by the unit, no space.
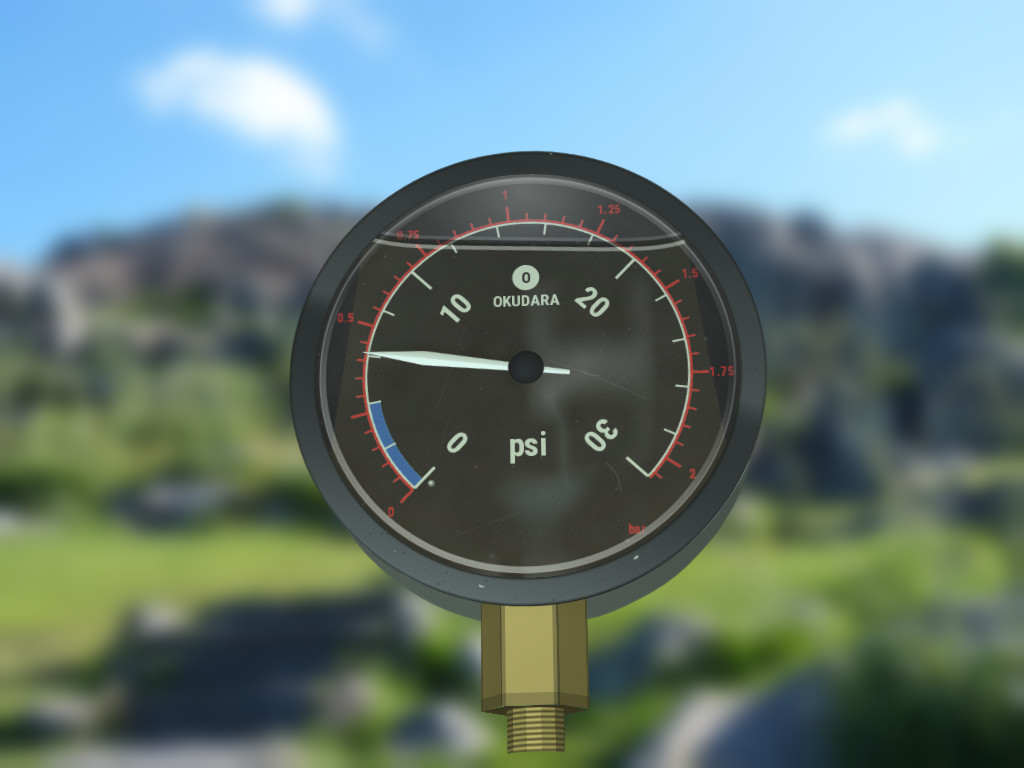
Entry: 6psi
